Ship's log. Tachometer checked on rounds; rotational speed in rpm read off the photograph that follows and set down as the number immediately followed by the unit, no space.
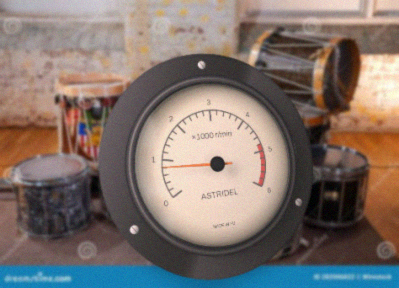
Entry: 800rpm
